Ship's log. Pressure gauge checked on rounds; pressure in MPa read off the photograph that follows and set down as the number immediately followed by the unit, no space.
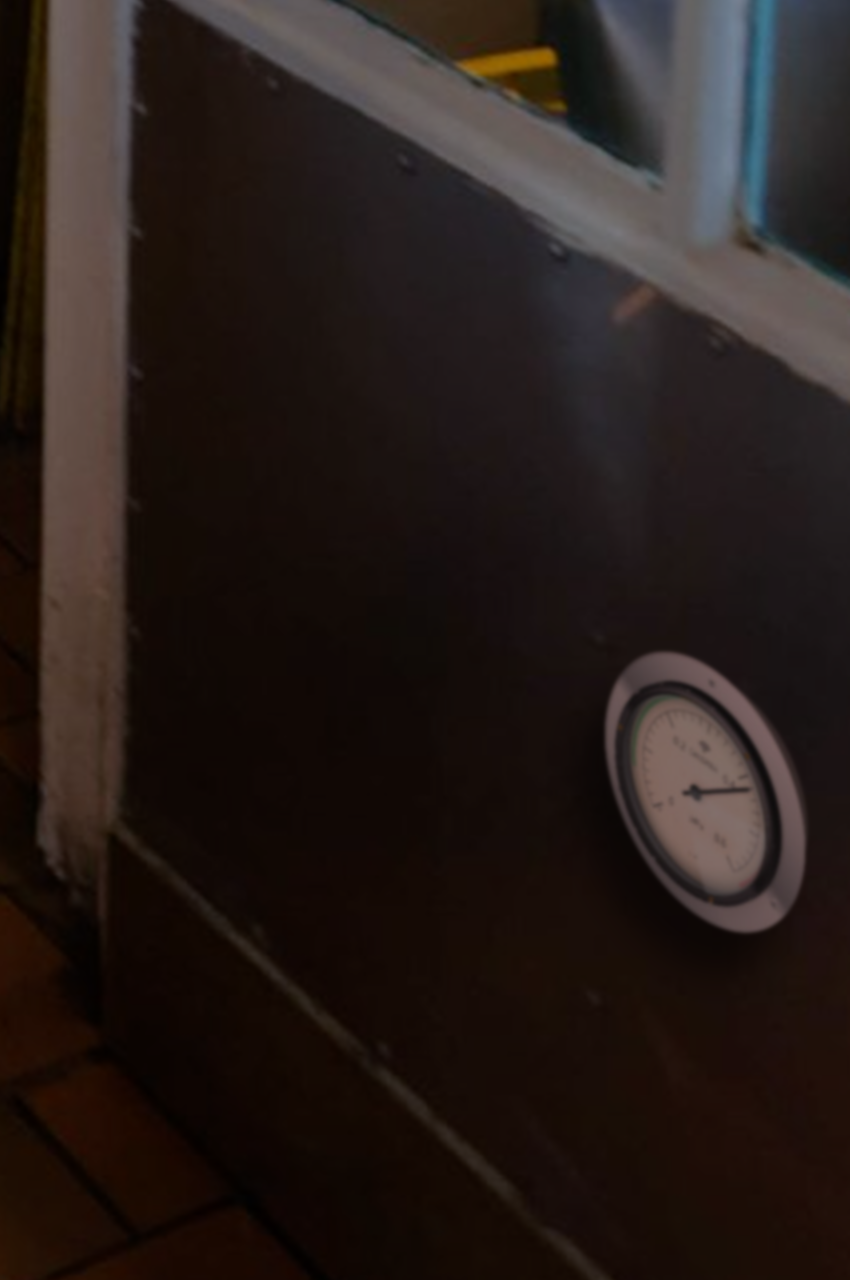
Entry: 0.42MPa
